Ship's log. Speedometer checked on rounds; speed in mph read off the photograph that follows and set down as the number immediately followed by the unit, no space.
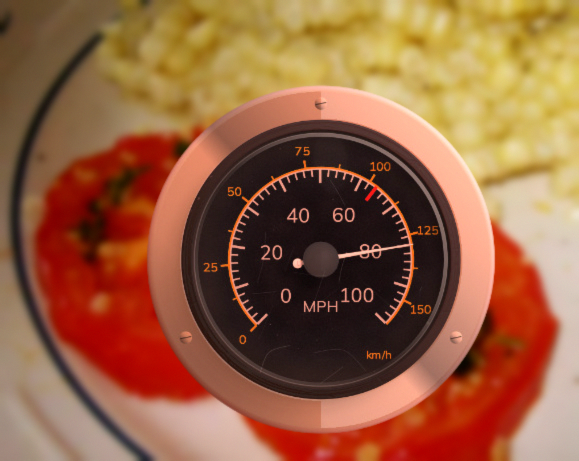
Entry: 80mph
